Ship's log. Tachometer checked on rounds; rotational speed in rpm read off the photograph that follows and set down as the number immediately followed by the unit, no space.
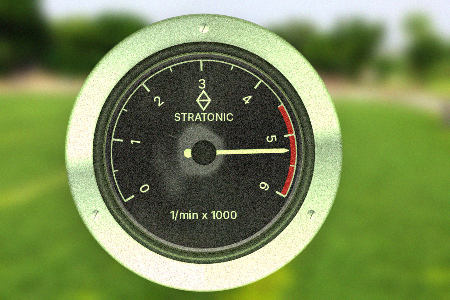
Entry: 5250rpm
